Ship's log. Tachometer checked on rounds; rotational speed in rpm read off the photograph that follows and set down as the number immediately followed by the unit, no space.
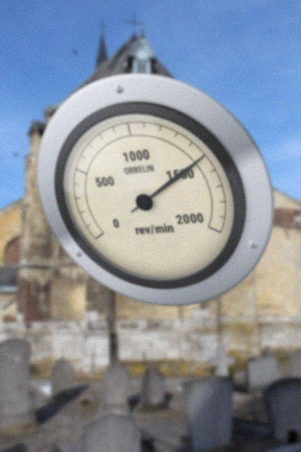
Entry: 1500rpm
